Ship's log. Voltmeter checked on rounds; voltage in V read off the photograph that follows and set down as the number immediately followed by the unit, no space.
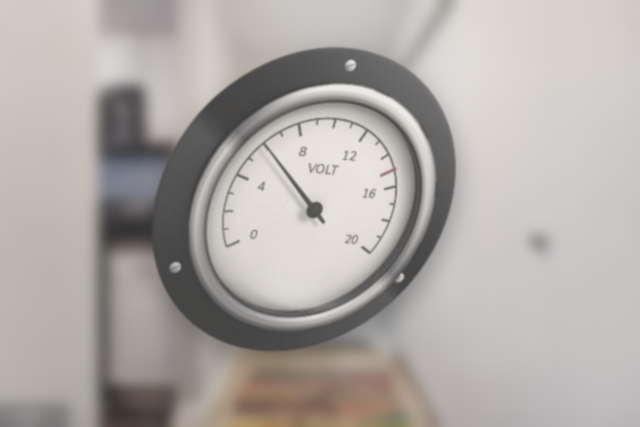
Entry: 6V
